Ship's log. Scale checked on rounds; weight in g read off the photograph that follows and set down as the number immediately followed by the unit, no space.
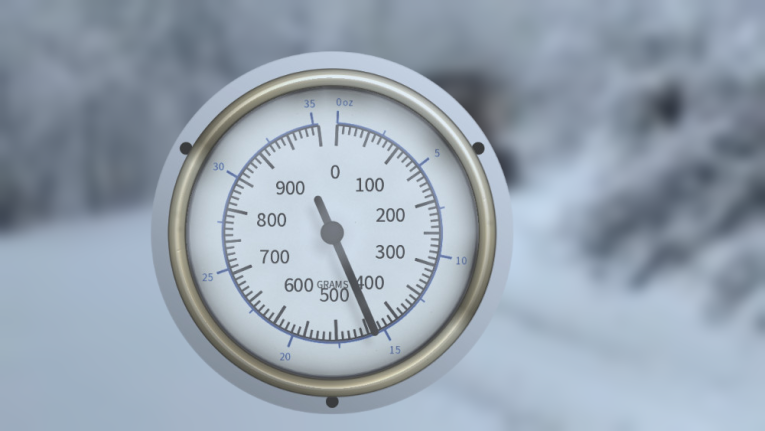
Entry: 440g
